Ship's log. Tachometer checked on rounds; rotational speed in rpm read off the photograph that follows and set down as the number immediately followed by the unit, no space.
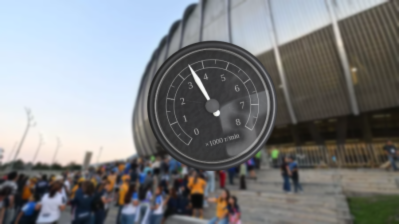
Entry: 3500rpm
